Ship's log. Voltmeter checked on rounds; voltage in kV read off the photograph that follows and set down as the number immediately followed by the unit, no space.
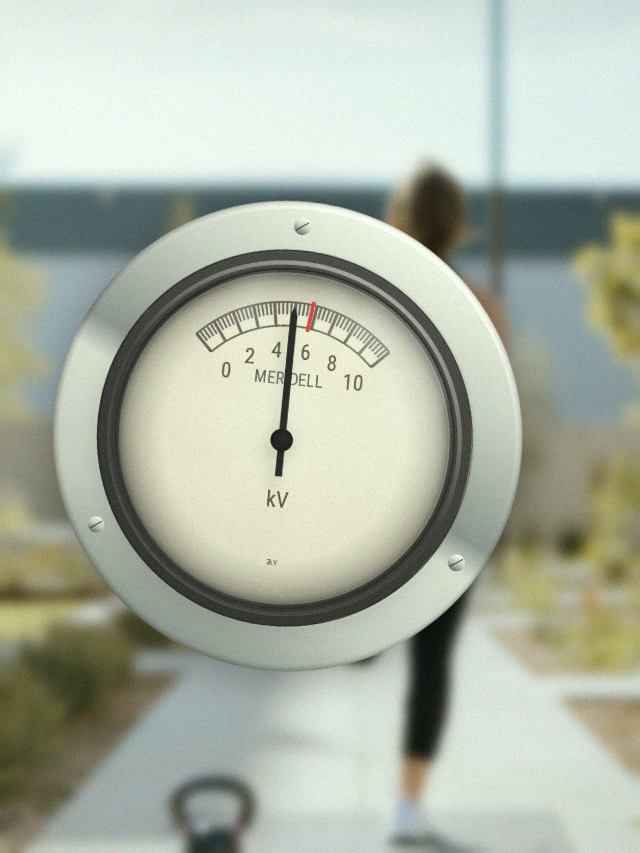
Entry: 5kV
